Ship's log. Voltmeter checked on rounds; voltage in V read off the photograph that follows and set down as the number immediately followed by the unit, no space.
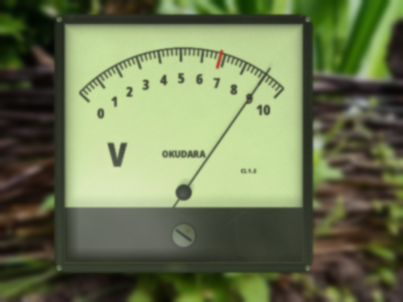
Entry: 9V
